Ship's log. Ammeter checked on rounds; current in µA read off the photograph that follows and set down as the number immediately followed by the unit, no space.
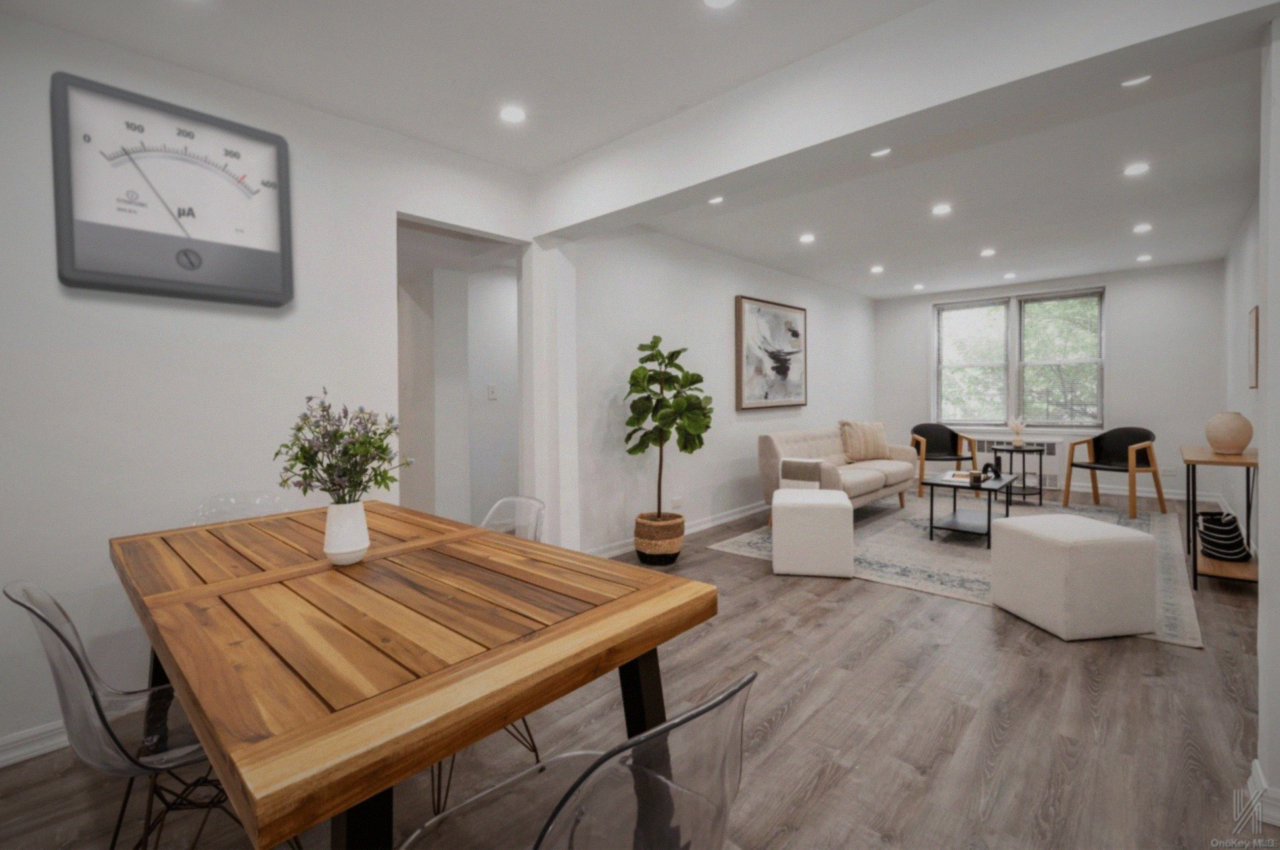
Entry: 50µA
